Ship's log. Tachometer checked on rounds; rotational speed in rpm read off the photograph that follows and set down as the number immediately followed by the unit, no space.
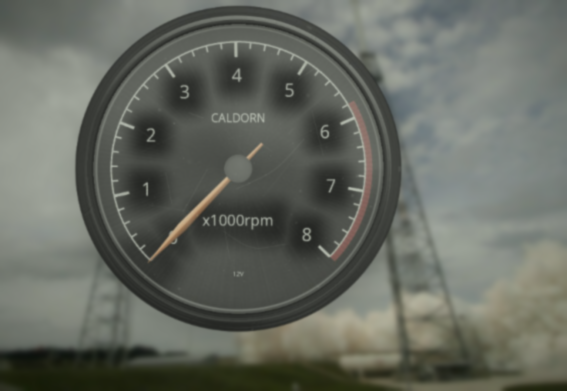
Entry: 0rpm
